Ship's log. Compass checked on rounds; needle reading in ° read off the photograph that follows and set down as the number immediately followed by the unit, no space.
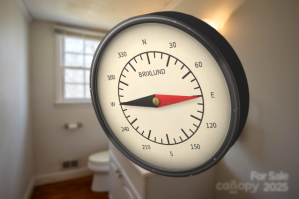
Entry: 90°
